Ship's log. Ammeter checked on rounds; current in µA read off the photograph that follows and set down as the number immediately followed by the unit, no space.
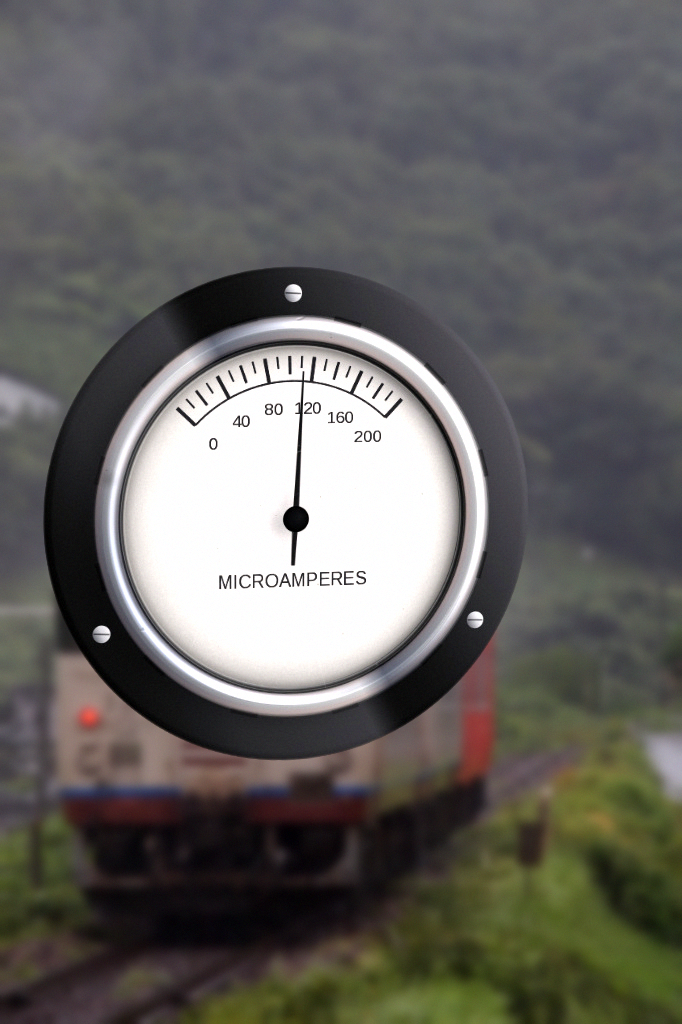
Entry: 110µA
